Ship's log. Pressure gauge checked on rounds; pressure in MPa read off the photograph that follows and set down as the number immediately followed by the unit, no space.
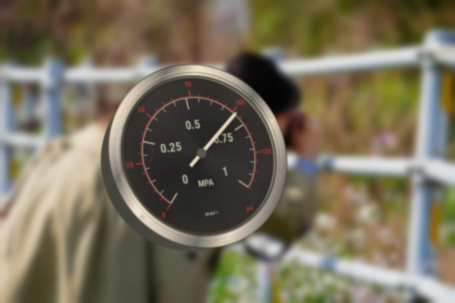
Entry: 0.7MPa
